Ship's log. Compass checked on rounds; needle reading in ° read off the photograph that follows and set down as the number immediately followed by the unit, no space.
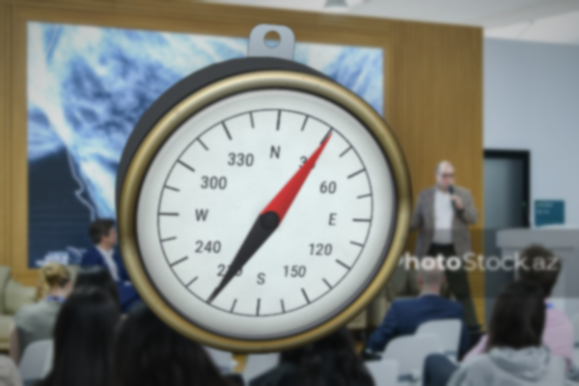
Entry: 30°
